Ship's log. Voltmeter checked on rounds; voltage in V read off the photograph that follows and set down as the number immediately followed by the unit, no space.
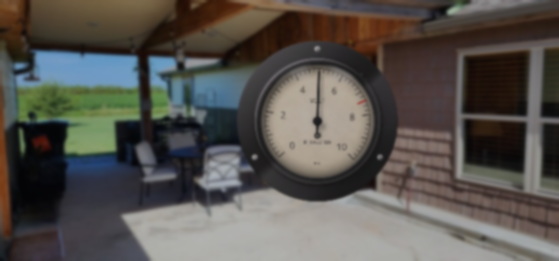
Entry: 5V
